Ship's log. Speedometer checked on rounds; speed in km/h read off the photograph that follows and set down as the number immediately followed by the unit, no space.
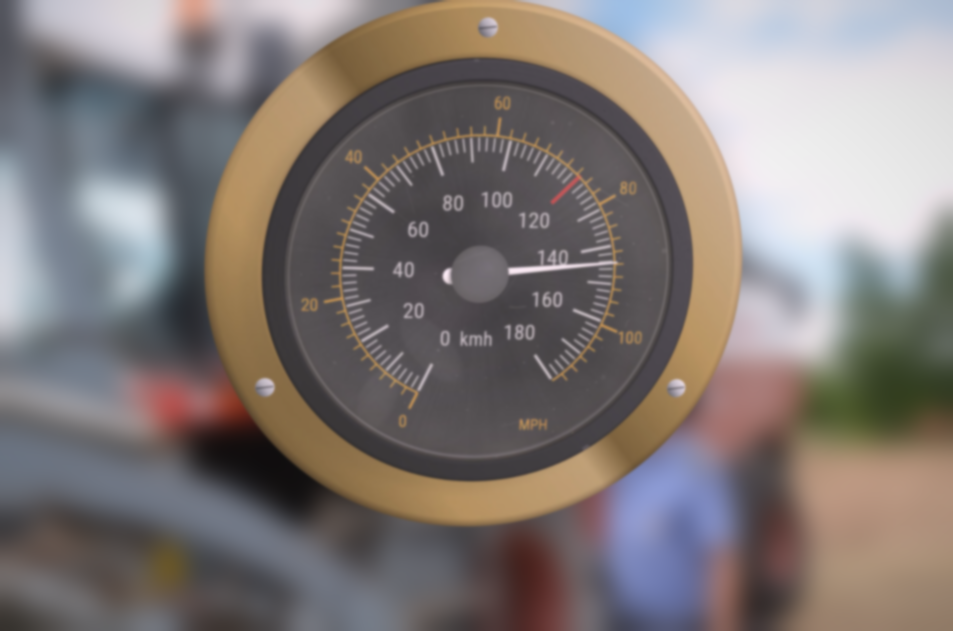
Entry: 144km/h
